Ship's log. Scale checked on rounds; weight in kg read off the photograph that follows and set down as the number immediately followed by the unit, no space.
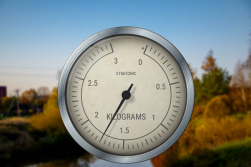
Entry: 1.75kg
